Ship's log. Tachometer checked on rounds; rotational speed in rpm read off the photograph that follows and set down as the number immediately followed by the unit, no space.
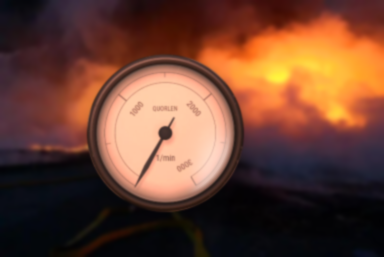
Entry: 0rpm
